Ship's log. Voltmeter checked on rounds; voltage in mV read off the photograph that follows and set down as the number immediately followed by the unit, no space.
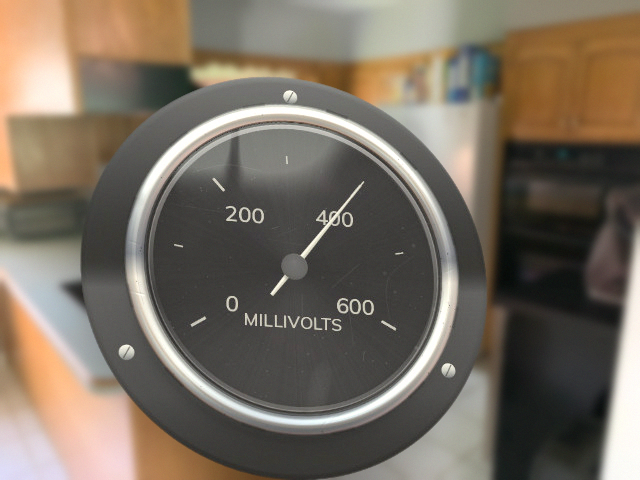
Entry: 400mV
